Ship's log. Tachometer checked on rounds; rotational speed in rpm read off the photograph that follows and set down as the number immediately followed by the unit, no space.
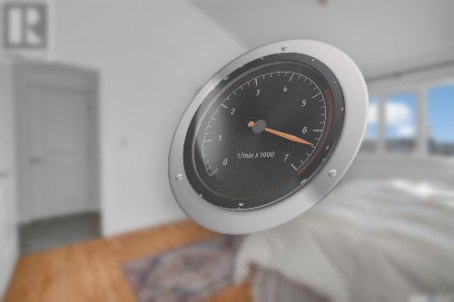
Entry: 6400rpm
